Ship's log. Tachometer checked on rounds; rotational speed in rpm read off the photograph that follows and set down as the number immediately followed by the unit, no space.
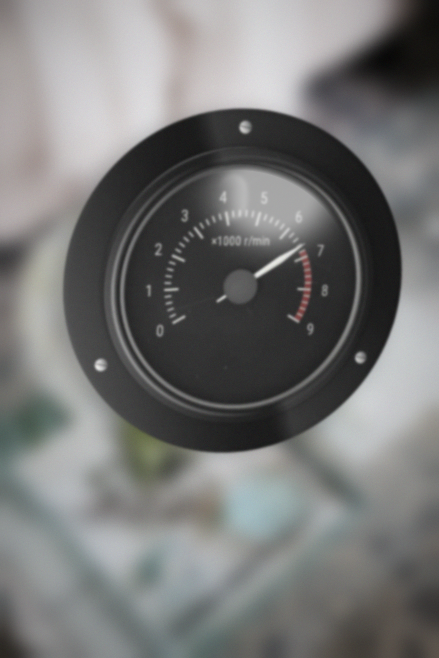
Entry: 6600rpm
